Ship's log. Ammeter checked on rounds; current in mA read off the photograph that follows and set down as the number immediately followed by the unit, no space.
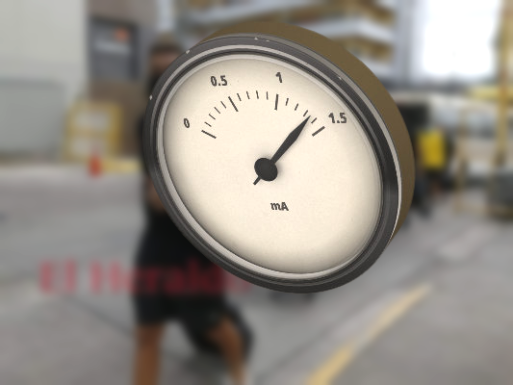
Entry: 1.35mA
